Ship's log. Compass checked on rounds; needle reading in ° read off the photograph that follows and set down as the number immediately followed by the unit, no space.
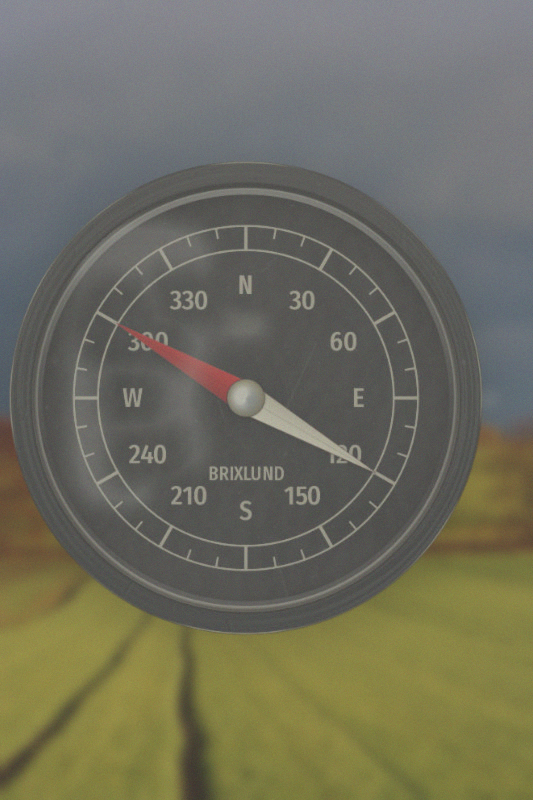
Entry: 300°
